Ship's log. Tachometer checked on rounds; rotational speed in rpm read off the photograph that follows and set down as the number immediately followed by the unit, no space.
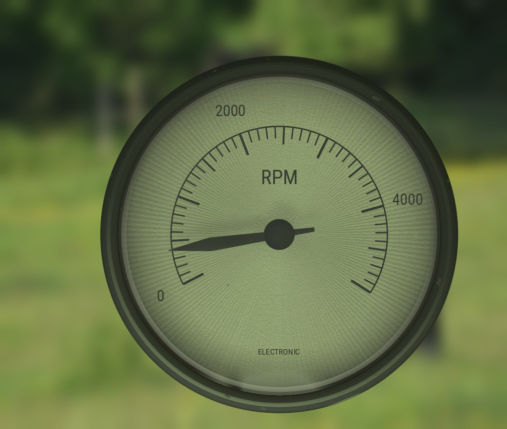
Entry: 400rpm
